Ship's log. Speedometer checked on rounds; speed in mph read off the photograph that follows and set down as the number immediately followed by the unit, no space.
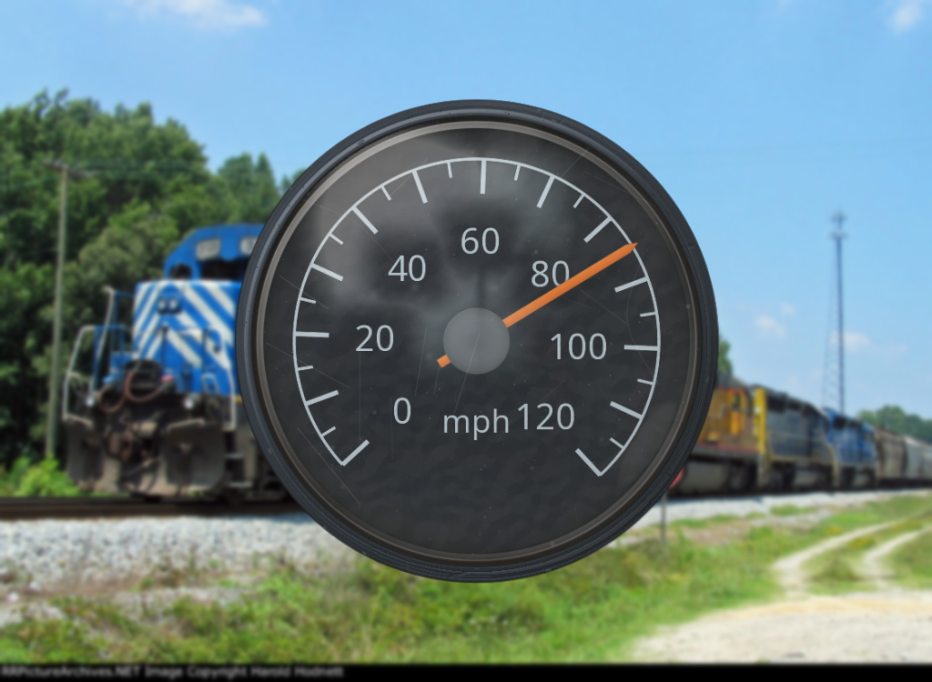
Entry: 85mph
